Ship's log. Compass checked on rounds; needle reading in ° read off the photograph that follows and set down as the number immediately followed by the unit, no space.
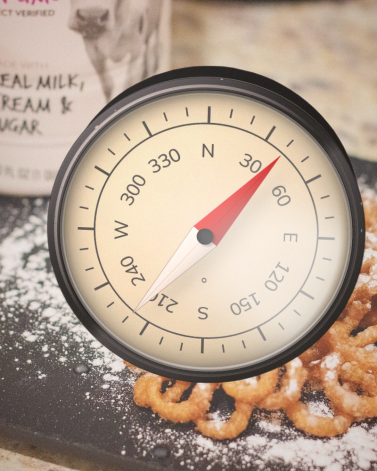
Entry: 40°
